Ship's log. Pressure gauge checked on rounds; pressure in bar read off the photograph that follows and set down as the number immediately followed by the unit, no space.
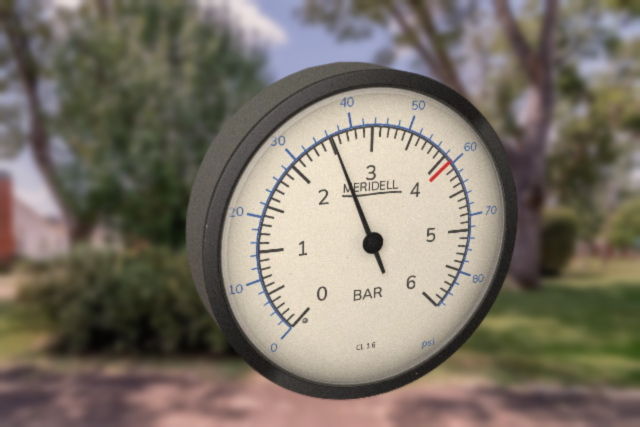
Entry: 2.5bar
